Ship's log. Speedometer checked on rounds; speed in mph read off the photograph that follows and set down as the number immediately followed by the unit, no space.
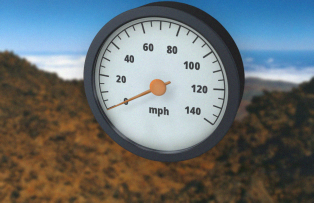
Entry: 0mph
